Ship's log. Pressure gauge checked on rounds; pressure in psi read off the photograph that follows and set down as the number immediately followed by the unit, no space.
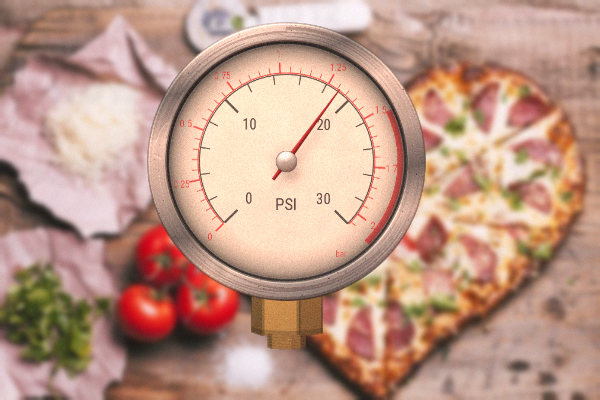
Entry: 19psi
